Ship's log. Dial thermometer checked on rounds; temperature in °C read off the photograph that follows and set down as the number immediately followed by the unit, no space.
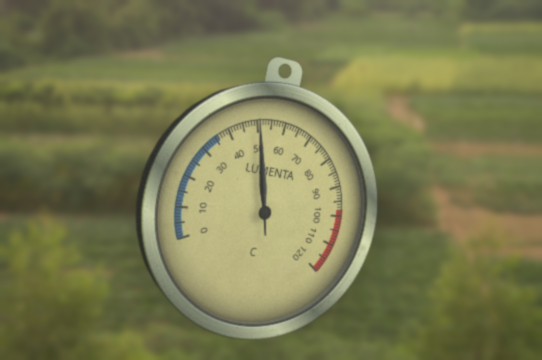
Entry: 50°C
